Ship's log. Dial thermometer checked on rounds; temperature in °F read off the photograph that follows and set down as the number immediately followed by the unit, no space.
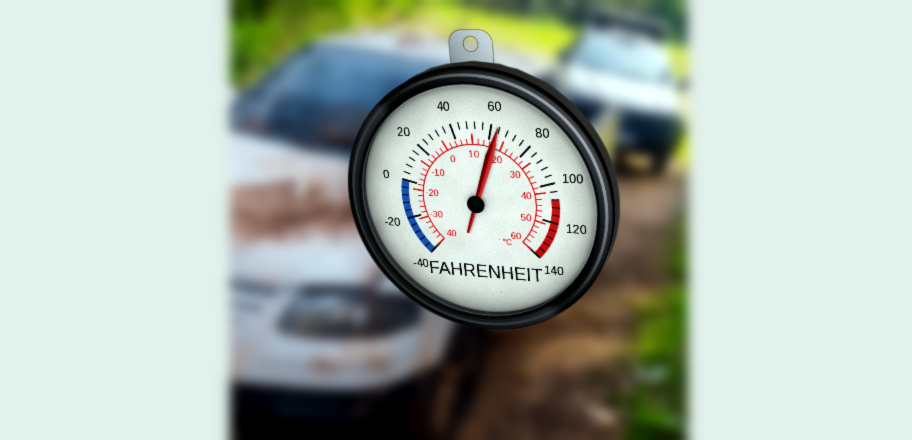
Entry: 64°F
